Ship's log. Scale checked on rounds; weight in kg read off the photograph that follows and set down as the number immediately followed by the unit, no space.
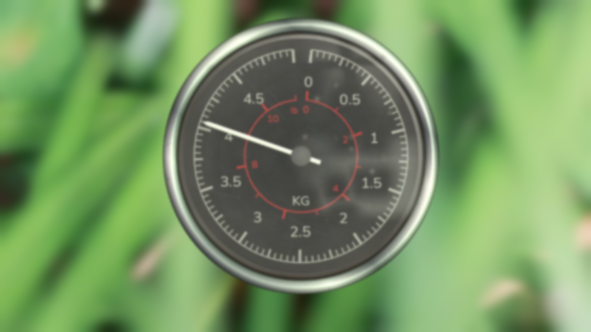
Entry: 4.05kg
